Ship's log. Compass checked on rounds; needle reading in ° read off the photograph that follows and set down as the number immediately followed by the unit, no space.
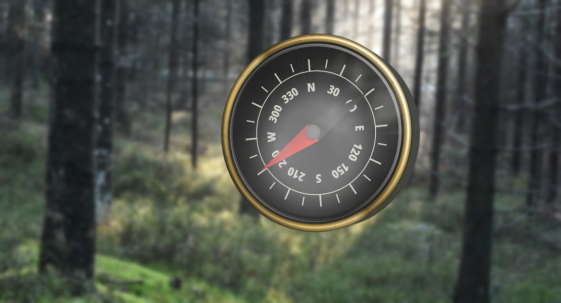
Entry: 240°
